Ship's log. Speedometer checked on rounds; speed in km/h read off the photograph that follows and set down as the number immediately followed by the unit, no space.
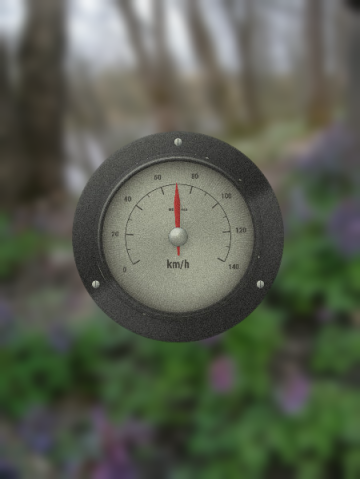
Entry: 70km/h
